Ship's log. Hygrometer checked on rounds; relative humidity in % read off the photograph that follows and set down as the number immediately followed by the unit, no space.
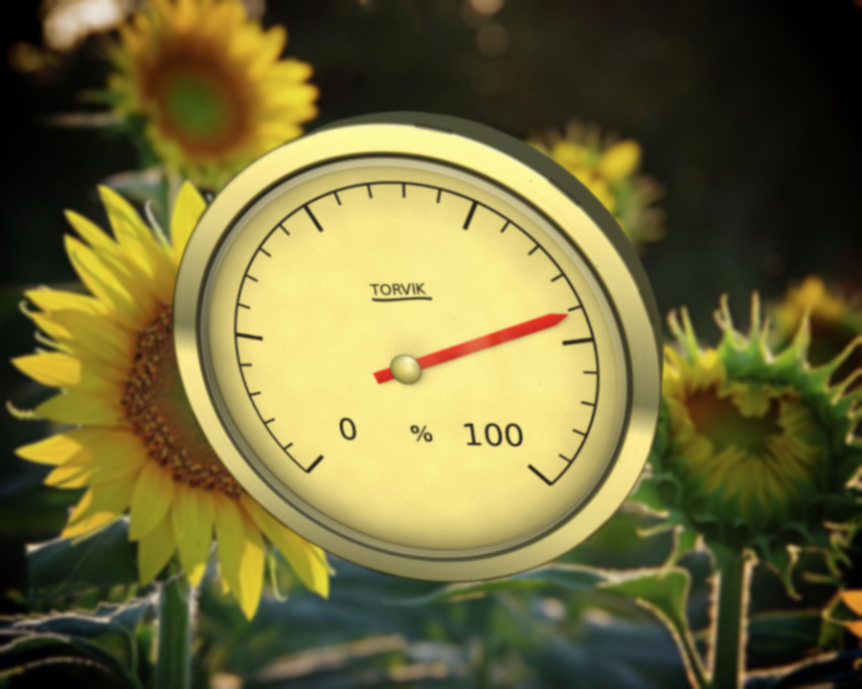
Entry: 76%
